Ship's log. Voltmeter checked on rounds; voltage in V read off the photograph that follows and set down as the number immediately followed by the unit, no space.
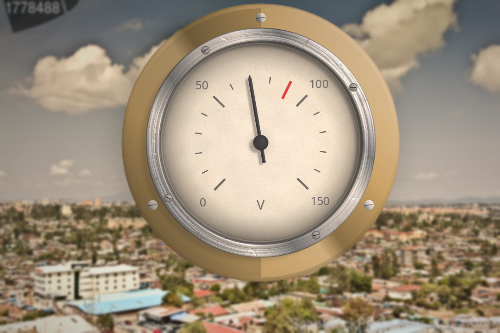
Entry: 70V
